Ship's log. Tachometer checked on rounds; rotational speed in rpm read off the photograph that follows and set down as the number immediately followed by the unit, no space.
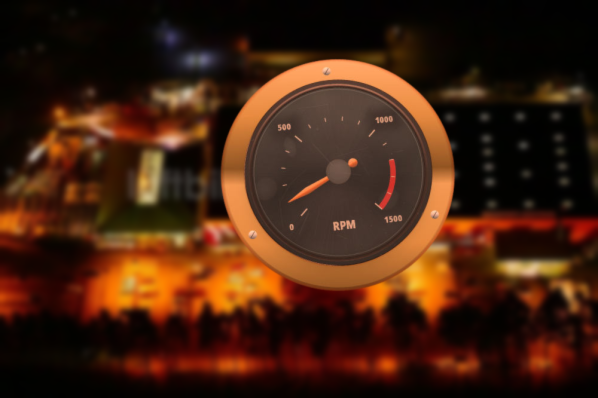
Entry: 100rpm
